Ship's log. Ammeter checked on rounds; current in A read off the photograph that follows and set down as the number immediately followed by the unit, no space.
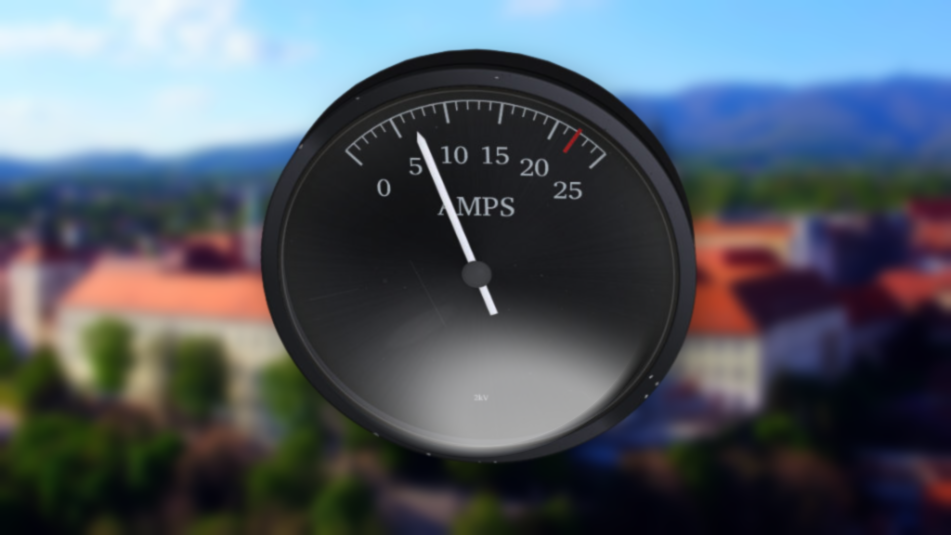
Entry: 7A
